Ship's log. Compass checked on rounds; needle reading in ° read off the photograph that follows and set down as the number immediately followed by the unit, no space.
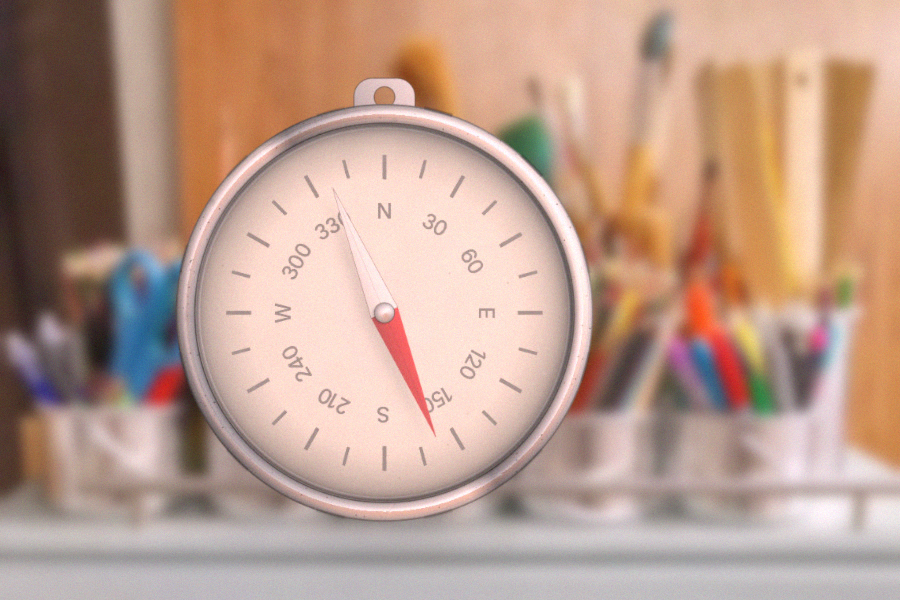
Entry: 157.5°
